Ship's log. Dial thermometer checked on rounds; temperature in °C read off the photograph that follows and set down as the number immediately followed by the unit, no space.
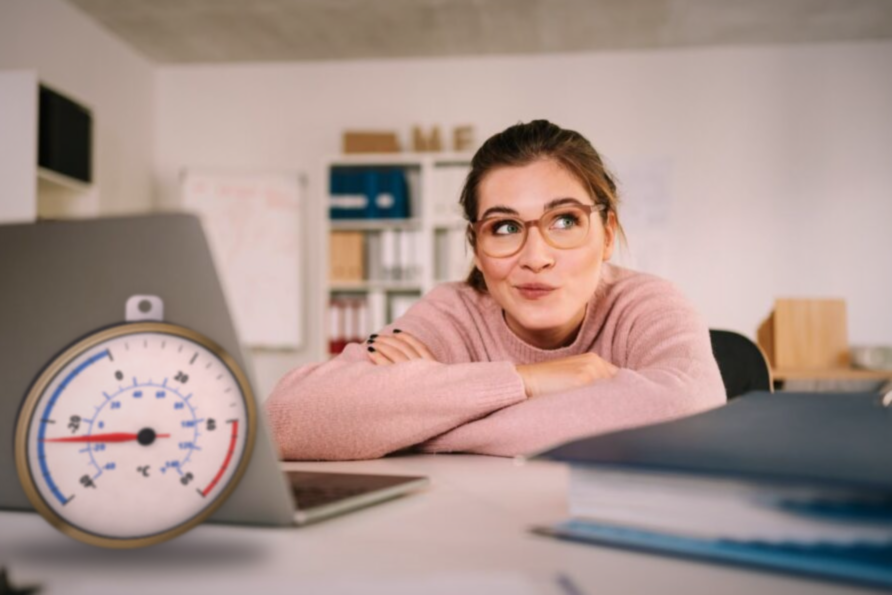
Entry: -24°C
